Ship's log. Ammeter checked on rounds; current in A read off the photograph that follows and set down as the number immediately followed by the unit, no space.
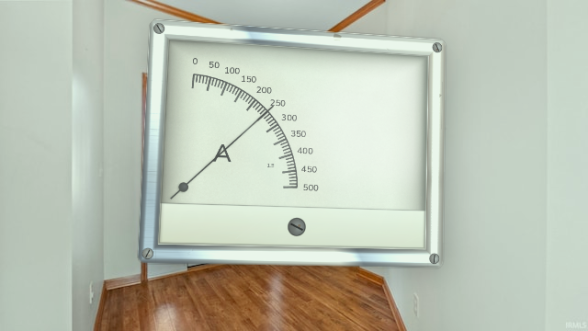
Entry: 250A
